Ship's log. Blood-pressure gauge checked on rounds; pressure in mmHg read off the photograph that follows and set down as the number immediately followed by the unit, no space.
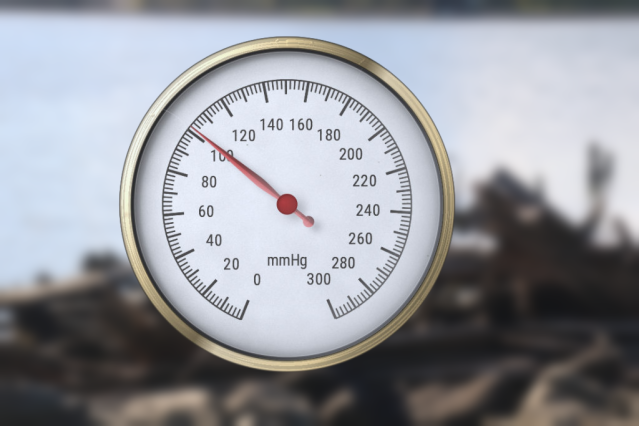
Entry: 102mmHg
